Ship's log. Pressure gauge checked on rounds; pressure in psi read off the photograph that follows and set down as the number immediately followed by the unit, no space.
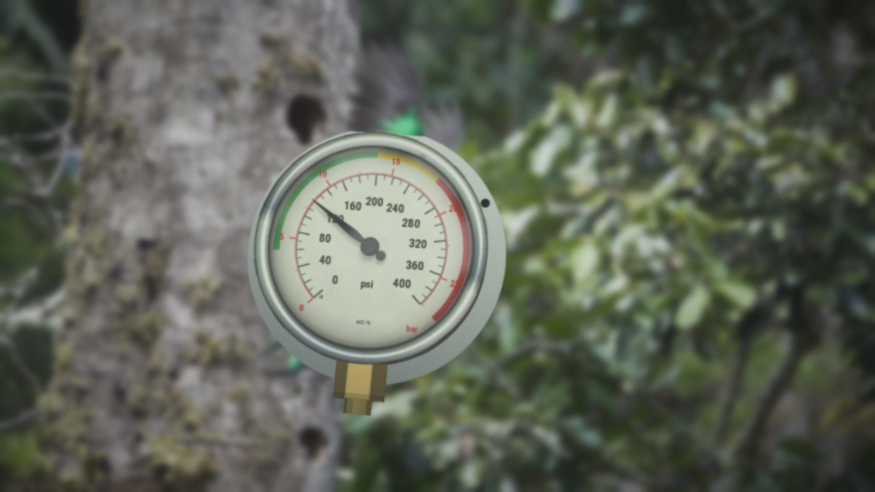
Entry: 120psi
